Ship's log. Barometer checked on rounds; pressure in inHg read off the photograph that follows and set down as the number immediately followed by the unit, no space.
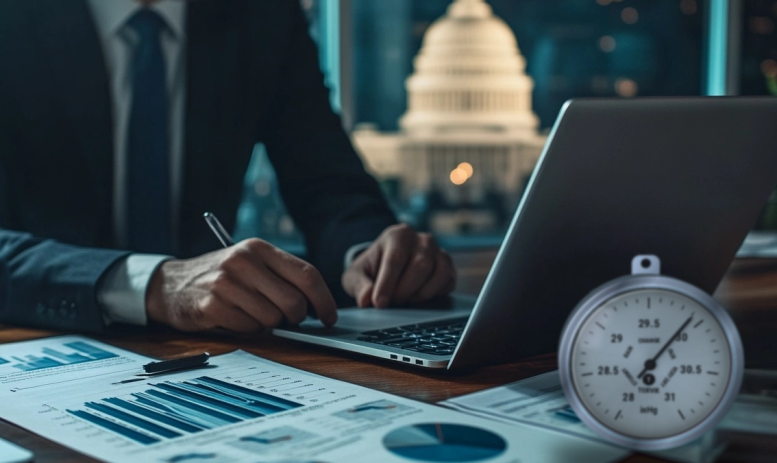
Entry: 29.9inHg
